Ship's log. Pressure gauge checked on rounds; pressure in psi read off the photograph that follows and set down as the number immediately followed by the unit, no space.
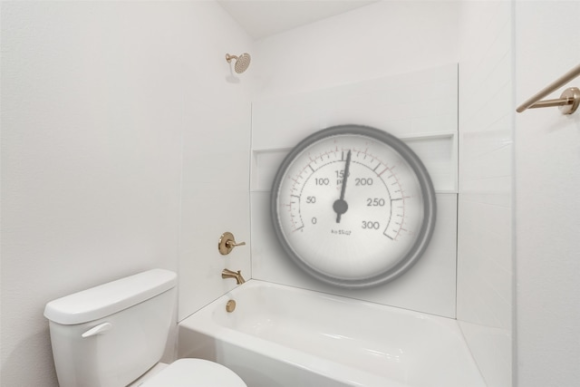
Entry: 160psi
